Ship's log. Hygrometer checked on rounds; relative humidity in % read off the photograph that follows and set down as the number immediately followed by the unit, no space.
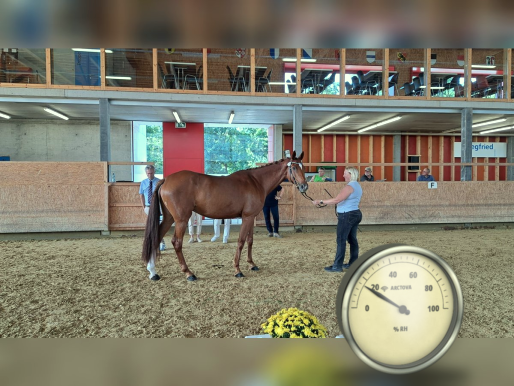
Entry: 16%
